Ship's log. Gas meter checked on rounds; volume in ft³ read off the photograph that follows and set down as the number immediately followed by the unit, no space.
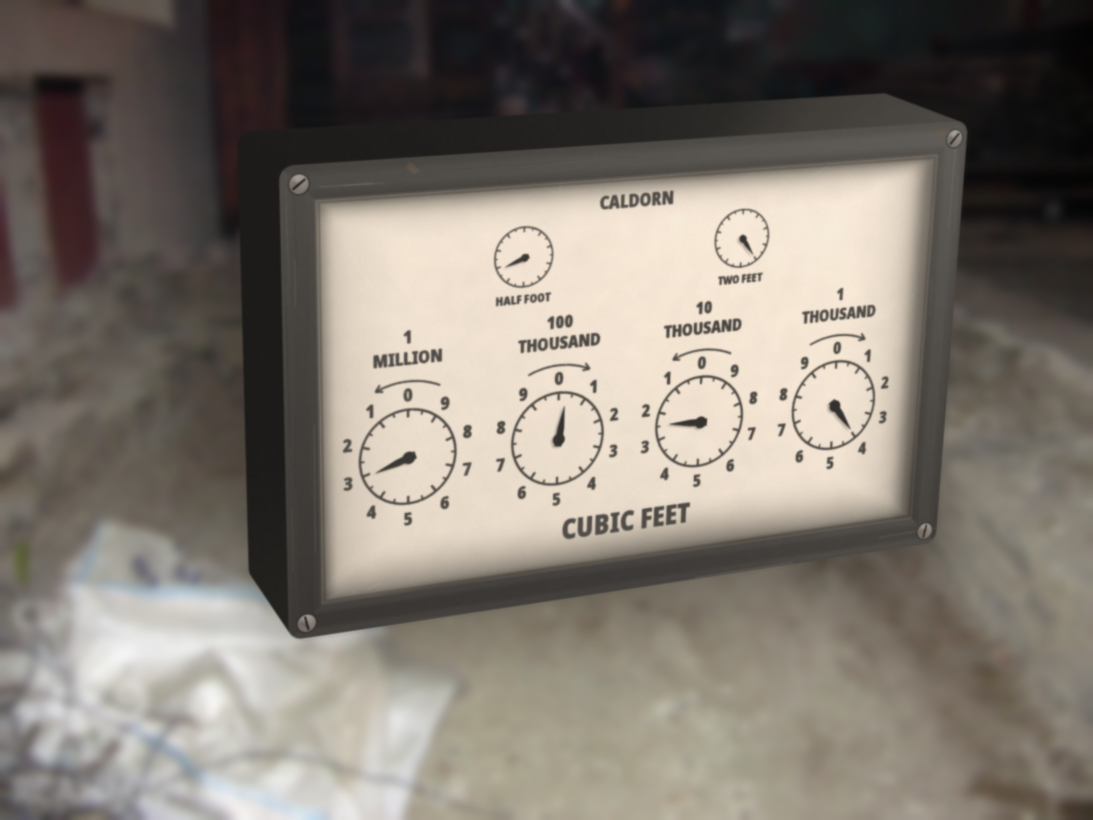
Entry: 302400ft³
